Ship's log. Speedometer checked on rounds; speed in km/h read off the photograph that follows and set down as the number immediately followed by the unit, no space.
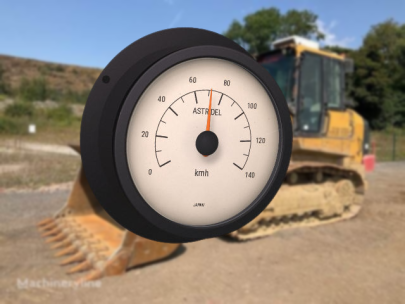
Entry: 70km/h
